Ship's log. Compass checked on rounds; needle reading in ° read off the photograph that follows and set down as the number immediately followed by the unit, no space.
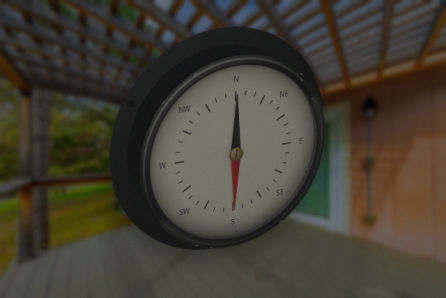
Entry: 180°
